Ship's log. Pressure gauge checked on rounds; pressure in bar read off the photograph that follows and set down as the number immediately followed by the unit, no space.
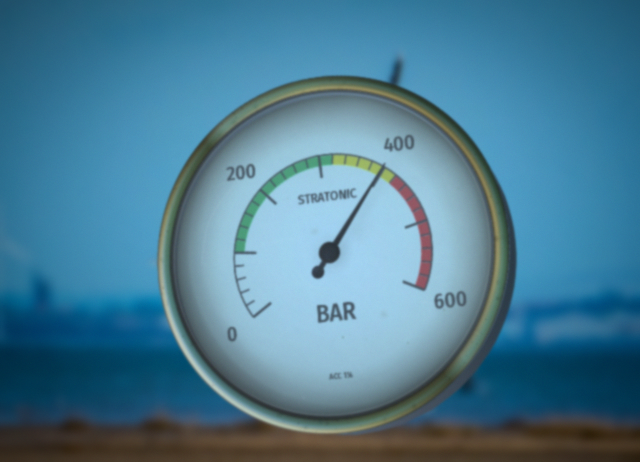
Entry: 400bar
